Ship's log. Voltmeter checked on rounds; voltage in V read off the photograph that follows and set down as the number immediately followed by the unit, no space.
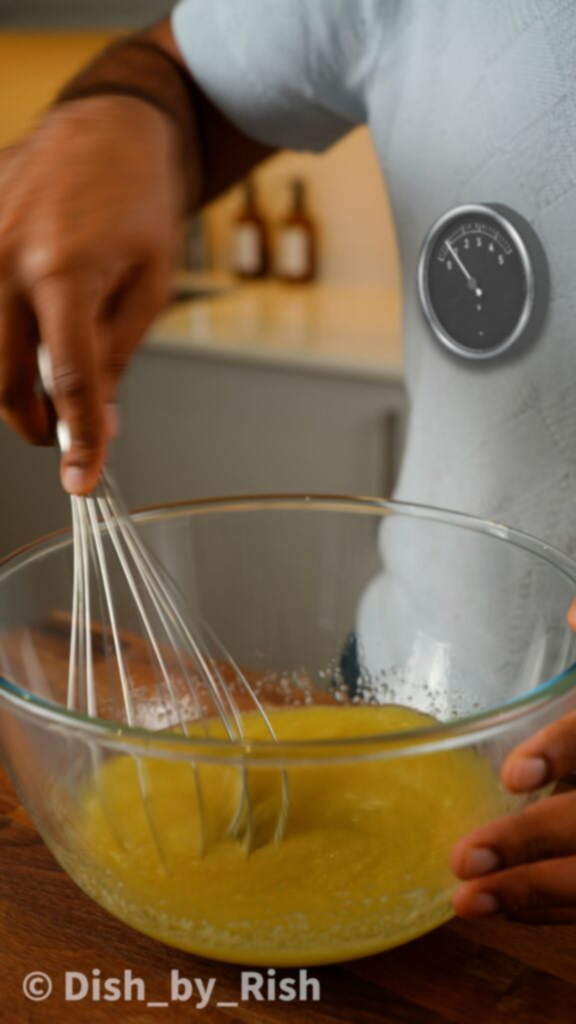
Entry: 1V
